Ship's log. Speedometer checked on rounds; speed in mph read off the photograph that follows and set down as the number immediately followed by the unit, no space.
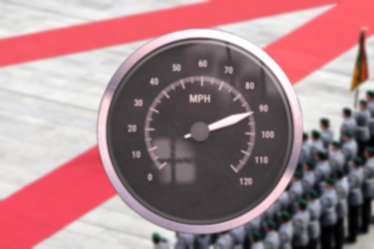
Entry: 90mph
